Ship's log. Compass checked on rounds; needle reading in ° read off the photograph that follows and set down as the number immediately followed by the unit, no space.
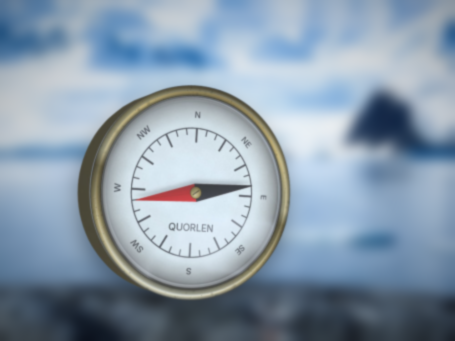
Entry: 260°
